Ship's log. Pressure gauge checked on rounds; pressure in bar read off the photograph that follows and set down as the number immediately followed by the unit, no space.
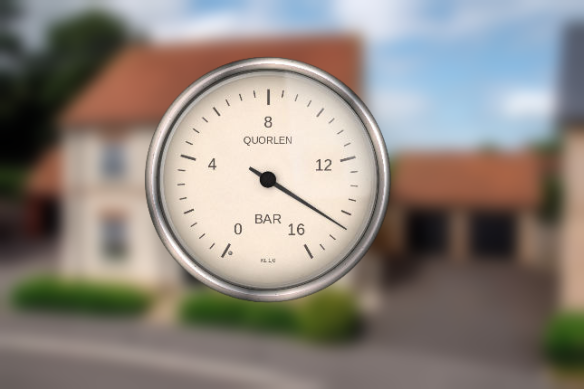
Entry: 14.5bar
